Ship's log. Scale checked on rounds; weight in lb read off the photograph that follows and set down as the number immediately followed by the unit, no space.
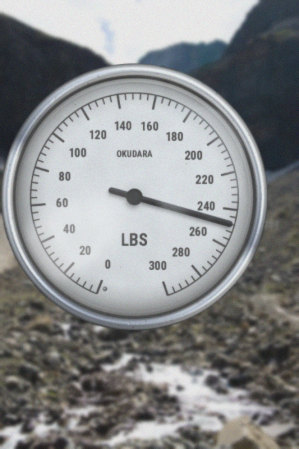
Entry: 248lb
